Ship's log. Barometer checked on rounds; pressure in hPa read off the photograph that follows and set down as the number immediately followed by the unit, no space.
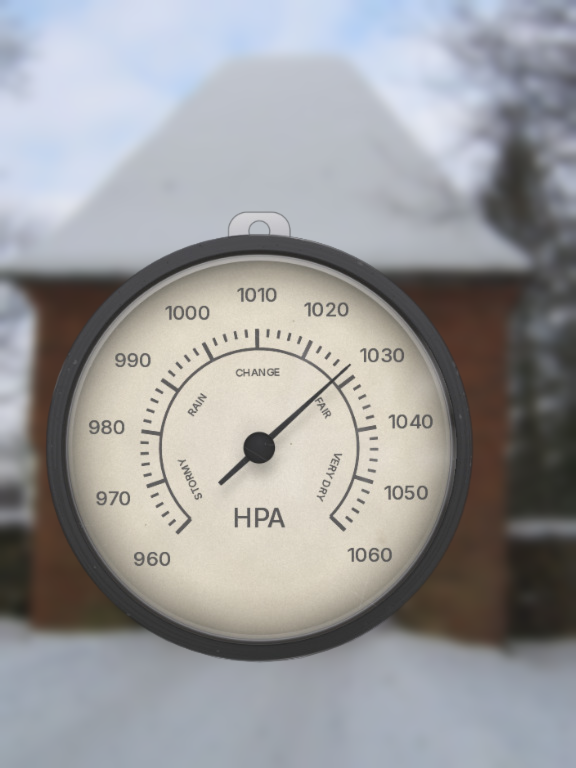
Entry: 1028hPa
